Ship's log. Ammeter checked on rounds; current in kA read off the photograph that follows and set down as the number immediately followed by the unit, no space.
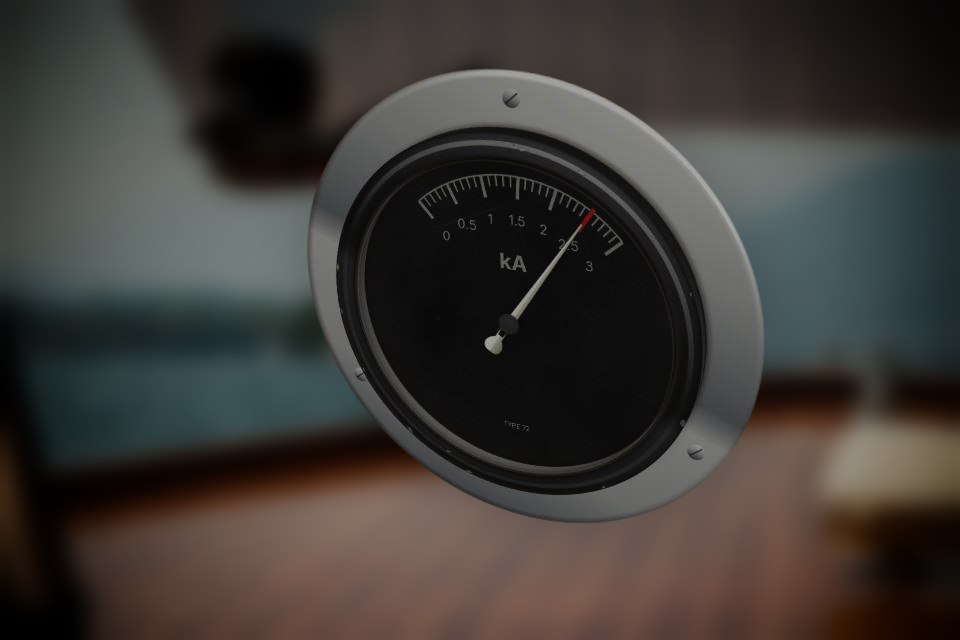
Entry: 2.5kA
